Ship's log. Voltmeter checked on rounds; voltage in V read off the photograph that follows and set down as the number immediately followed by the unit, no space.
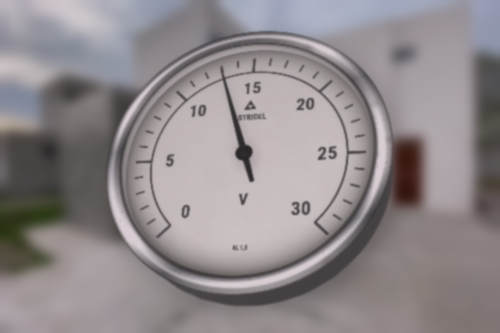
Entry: 13V
